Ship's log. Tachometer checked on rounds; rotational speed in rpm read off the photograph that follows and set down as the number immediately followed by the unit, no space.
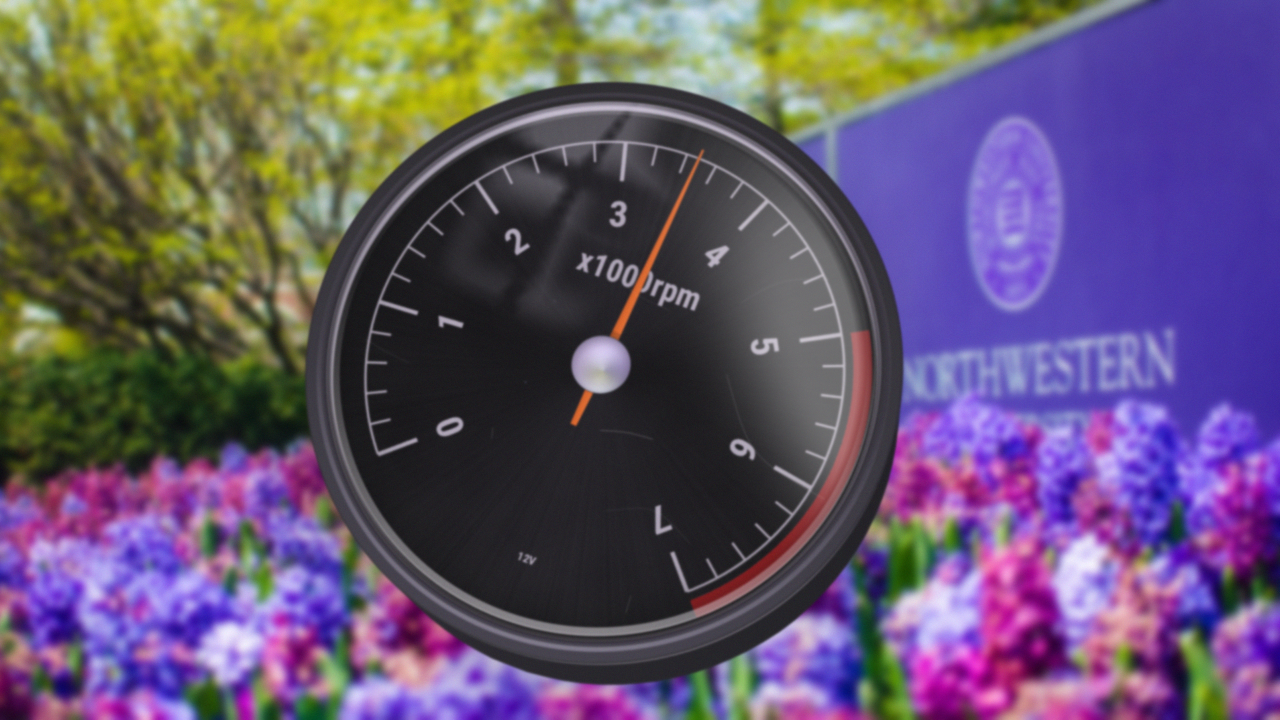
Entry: 3500rpm
